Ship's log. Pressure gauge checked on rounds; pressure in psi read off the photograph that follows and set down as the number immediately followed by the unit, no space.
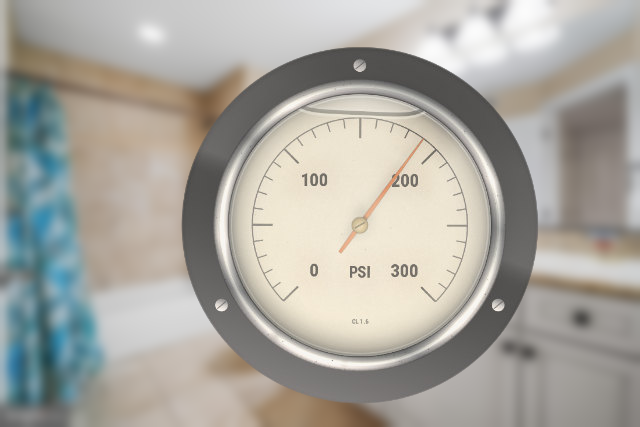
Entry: 190psi
